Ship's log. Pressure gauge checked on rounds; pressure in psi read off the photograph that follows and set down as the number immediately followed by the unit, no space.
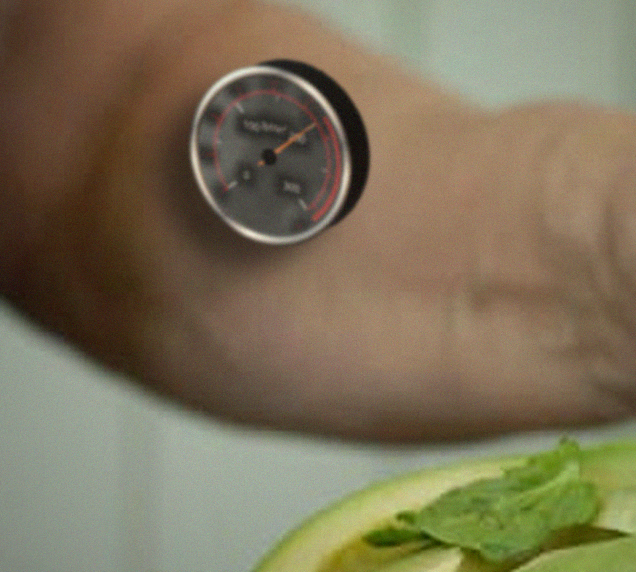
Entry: 200psi
